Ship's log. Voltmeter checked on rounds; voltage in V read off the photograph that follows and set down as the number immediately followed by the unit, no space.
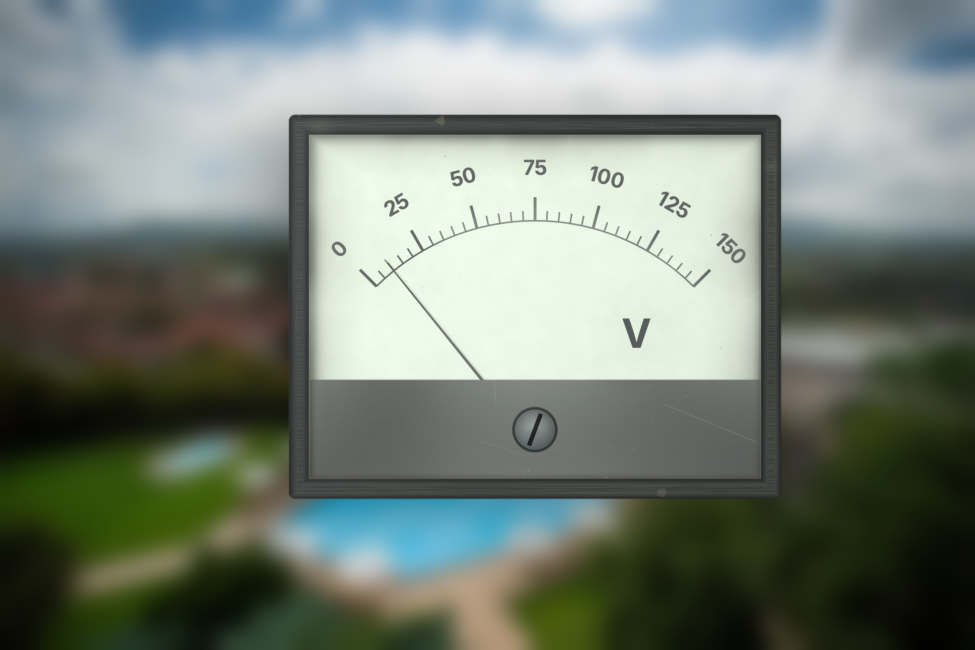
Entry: 10V
